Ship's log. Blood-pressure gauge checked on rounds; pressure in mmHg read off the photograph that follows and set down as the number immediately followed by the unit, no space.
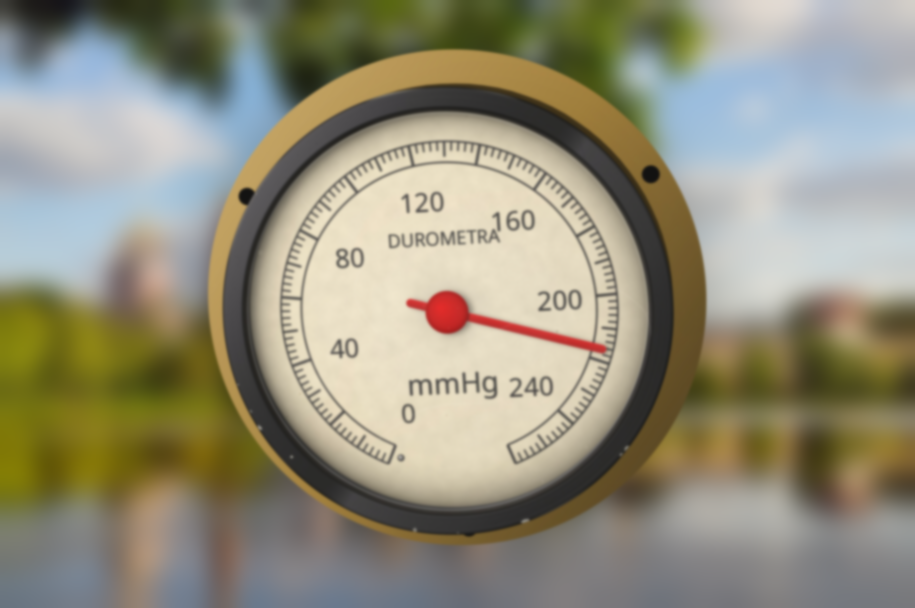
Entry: 216mmHg
